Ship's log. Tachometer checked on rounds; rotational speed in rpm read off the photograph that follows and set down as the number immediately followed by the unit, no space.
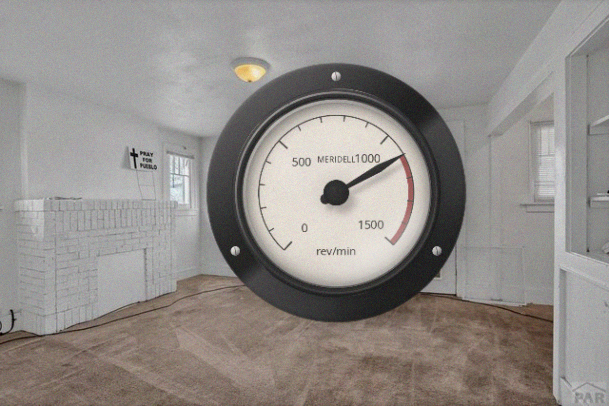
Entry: 1100rpm
